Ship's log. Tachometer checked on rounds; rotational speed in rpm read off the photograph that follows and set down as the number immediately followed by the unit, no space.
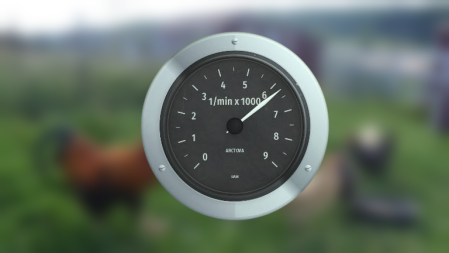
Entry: 6250rpm
